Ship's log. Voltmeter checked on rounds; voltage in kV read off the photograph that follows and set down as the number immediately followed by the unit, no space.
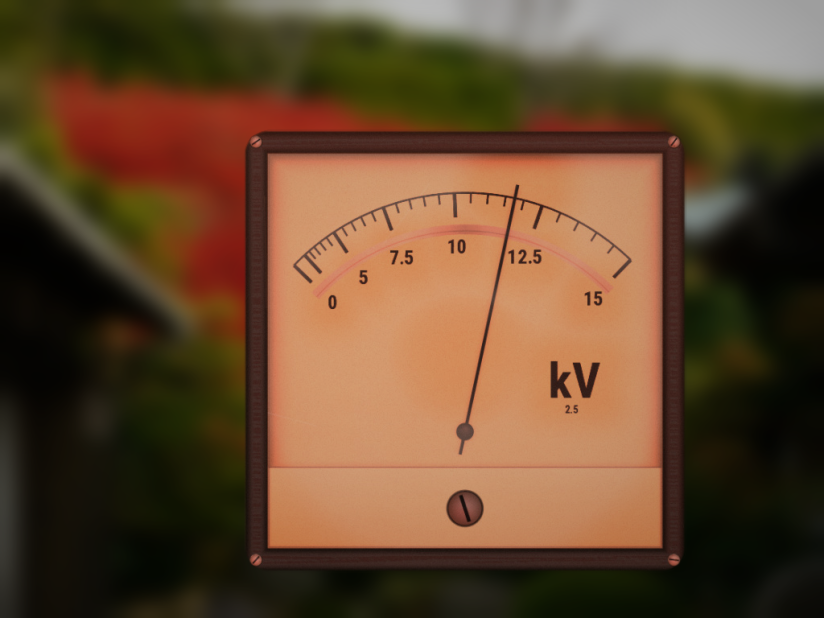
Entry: 11.75kV
